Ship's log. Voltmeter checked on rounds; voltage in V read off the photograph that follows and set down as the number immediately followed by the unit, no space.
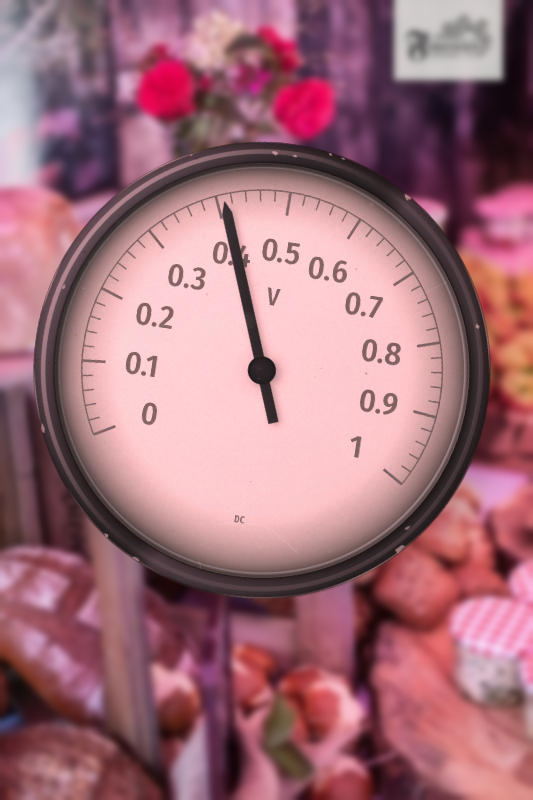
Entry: 0.41V
